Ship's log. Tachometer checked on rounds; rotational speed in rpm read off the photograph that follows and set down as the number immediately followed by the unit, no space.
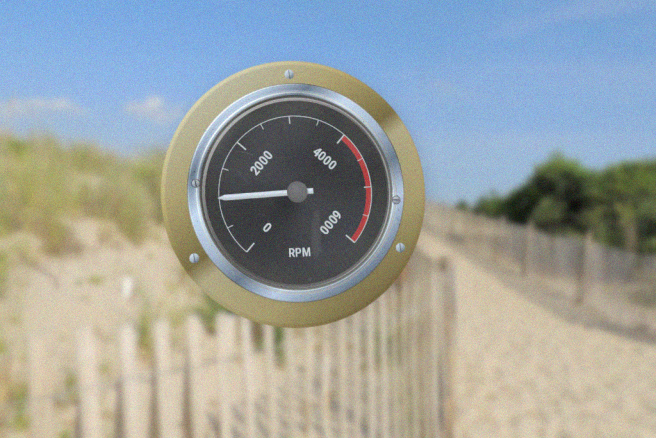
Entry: 1000rpm
